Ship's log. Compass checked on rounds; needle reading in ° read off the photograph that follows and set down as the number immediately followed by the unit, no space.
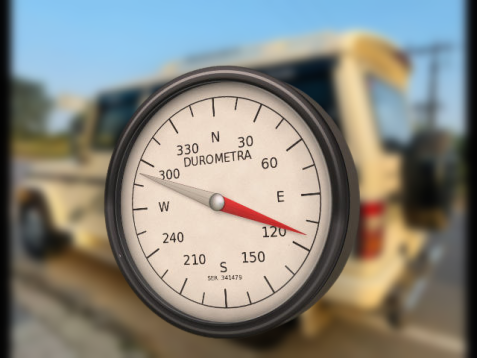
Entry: 112.5°
